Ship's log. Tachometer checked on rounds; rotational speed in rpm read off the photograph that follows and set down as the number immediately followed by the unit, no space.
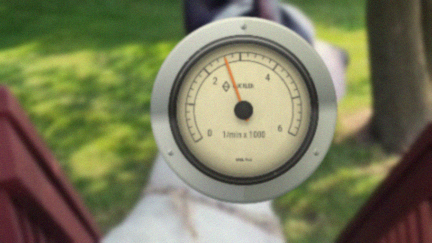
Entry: 2600rpm
